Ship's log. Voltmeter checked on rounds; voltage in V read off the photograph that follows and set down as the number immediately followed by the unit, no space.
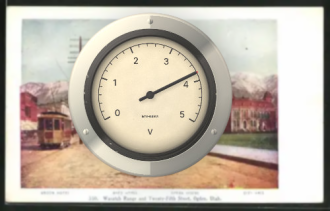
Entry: 3.8V
